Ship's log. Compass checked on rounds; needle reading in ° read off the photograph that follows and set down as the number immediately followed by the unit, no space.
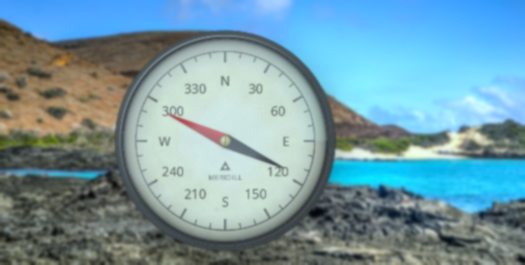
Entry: 295°
